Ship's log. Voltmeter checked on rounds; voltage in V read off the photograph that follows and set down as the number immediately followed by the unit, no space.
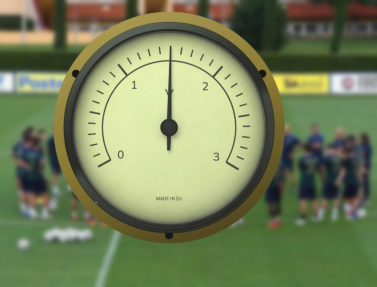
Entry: 1.5V
